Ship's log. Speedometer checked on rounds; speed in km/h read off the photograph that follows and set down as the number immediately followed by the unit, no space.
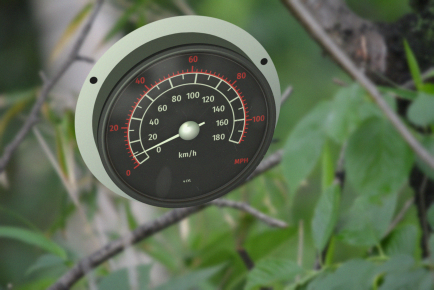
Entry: 10km/h
